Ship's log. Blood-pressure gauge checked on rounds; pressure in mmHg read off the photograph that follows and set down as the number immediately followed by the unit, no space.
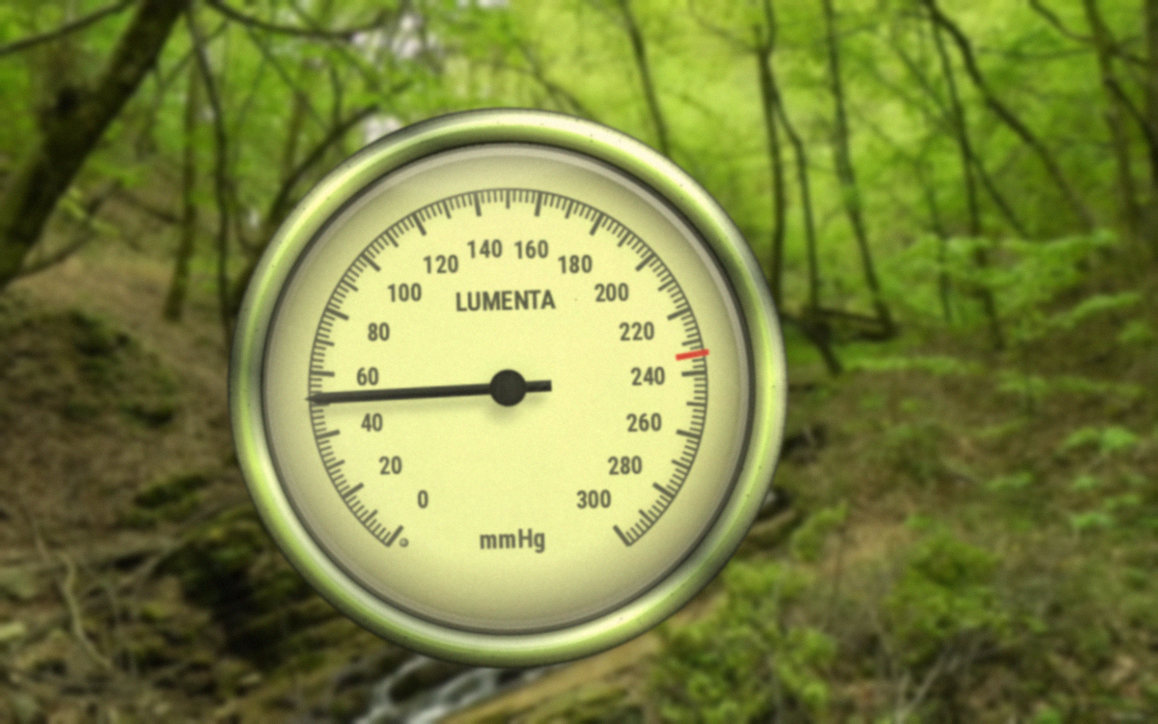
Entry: 52mmHg
